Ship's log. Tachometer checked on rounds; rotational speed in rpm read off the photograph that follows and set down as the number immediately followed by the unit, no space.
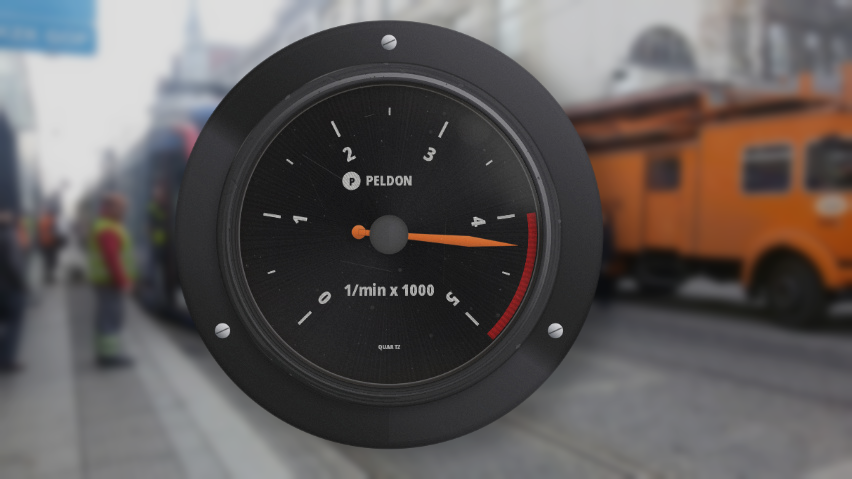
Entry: 4250rpm
